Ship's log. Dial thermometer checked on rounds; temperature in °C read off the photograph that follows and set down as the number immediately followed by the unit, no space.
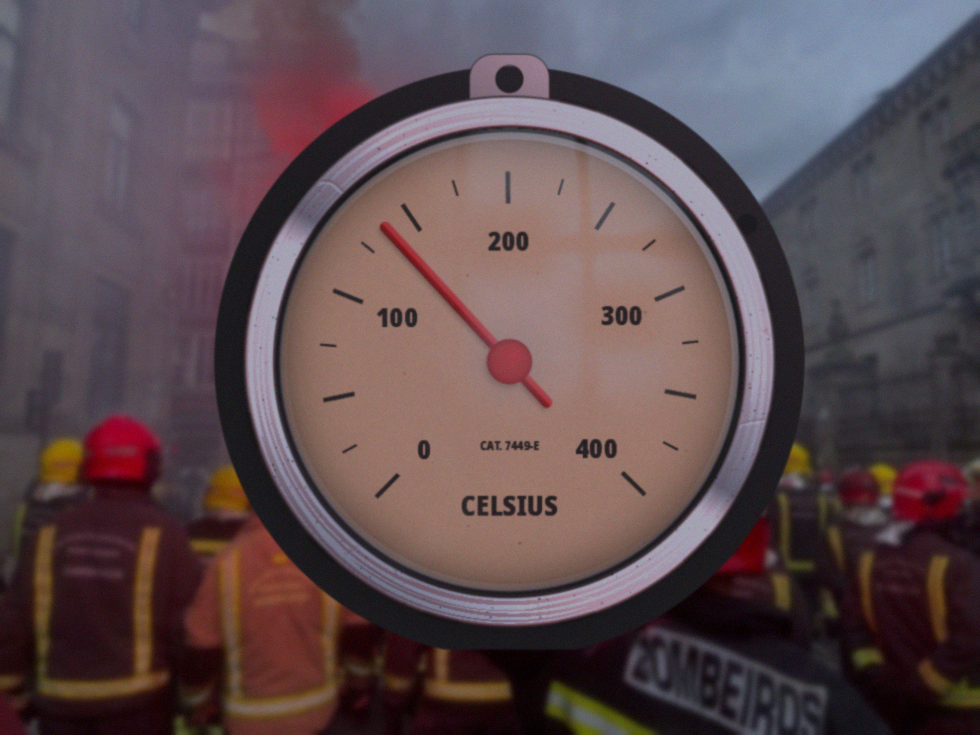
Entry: 137.5°C
